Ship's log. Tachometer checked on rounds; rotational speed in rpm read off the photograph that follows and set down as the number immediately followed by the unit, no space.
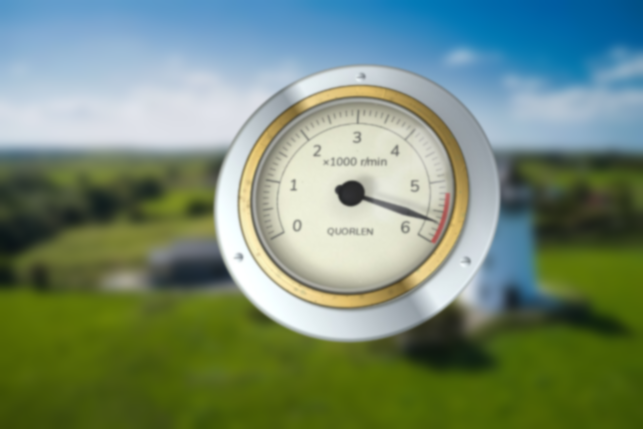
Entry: 5700rpm
